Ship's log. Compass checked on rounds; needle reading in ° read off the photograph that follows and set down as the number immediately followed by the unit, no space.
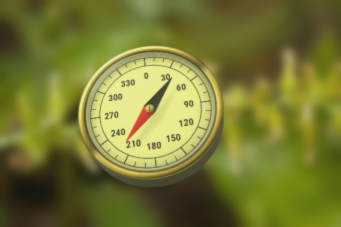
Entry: 220°
